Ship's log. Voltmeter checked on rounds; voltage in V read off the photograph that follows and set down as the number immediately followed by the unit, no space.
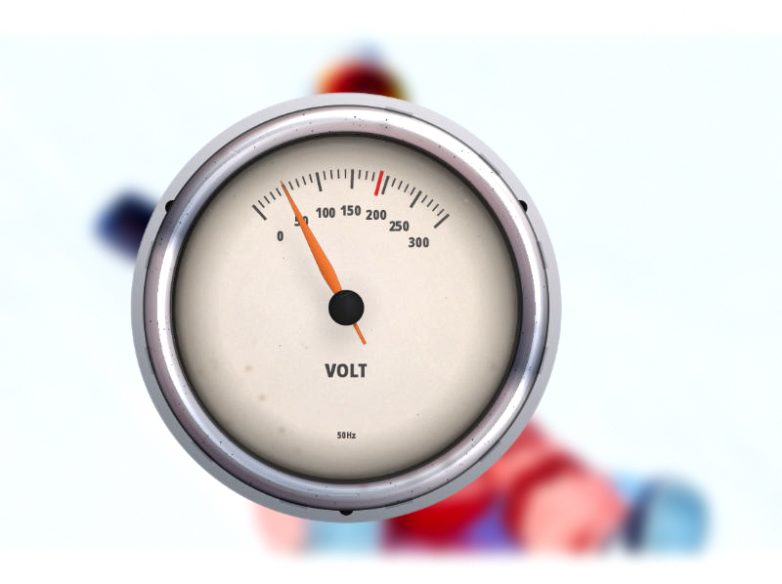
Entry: 50V
